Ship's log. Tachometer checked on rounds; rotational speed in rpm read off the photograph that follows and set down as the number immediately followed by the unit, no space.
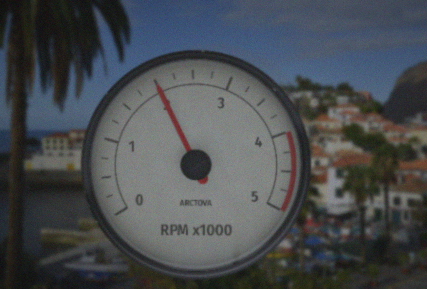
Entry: 2000rpm
